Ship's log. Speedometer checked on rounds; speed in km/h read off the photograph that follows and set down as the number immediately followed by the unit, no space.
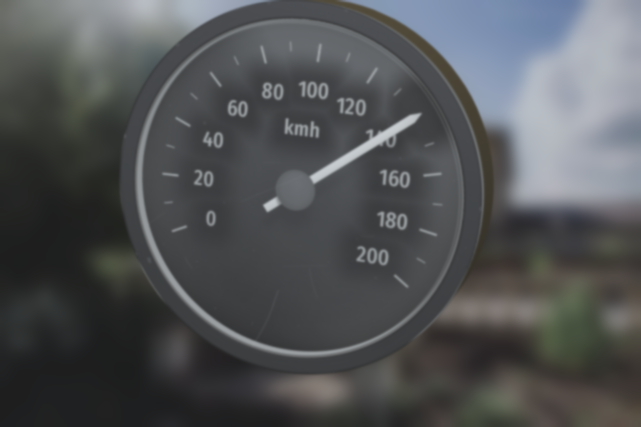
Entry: 140km/h
